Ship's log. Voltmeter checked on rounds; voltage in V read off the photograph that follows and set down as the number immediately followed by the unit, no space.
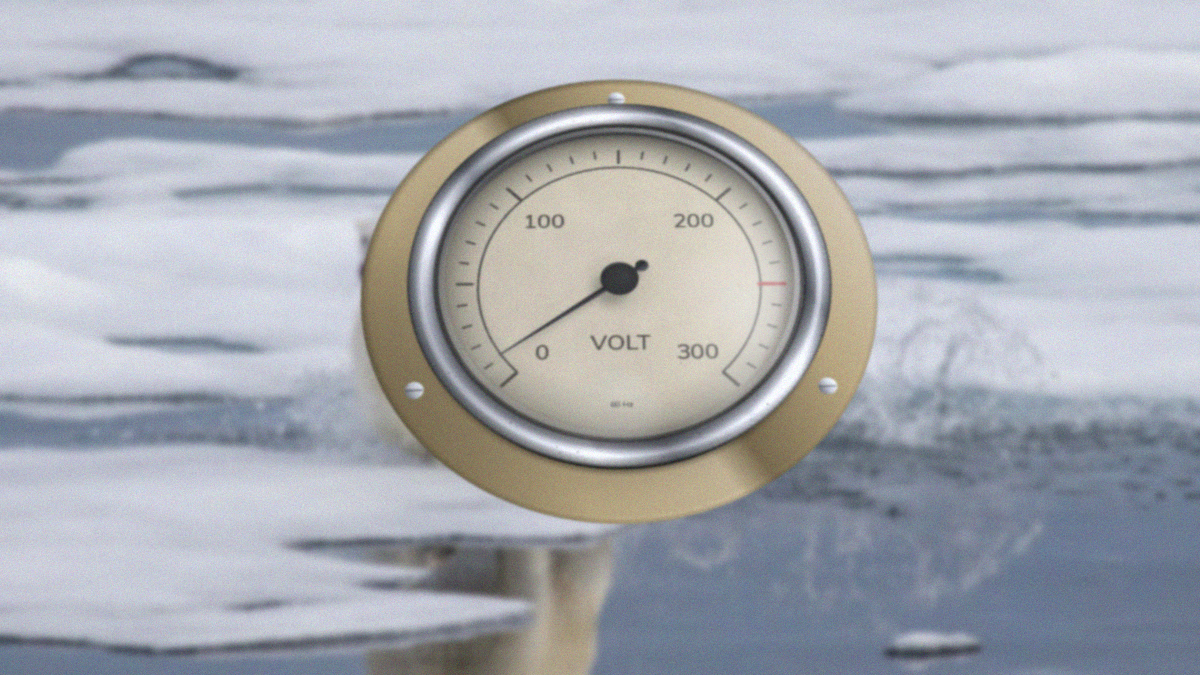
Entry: 10V
